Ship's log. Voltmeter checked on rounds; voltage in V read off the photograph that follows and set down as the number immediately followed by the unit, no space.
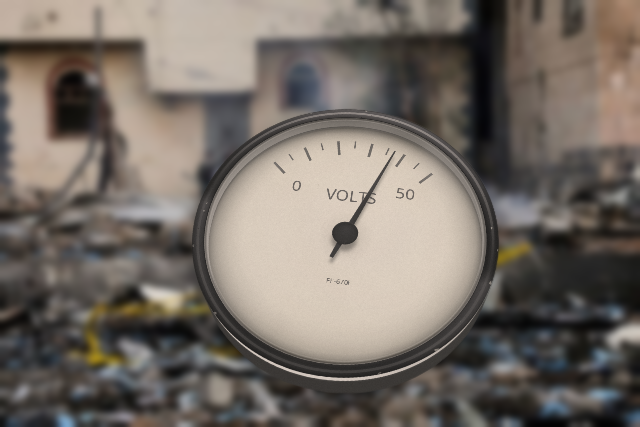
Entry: 37.5V
